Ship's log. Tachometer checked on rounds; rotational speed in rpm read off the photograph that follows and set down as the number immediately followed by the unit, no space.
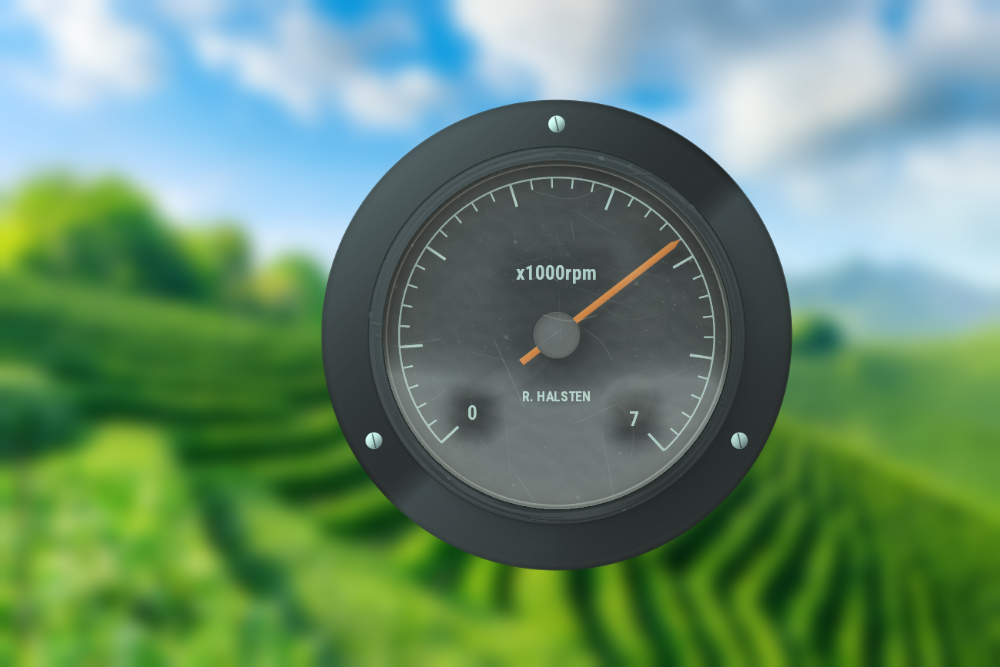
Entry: 4800rpm
